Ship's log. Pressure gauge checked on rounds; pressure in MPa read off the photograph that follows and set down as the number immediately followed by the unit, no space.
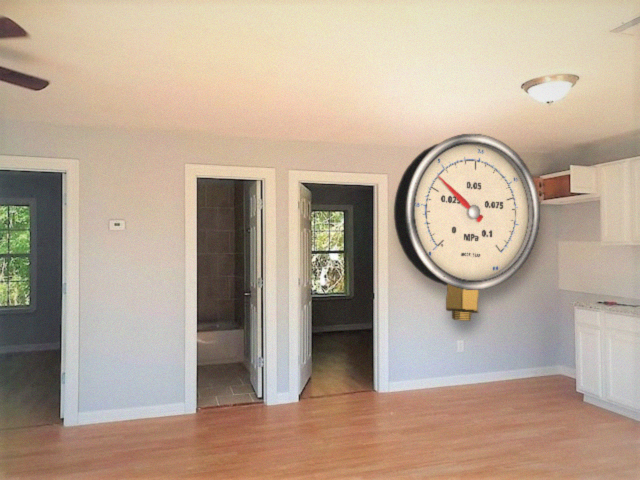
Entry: 0.03MPa
